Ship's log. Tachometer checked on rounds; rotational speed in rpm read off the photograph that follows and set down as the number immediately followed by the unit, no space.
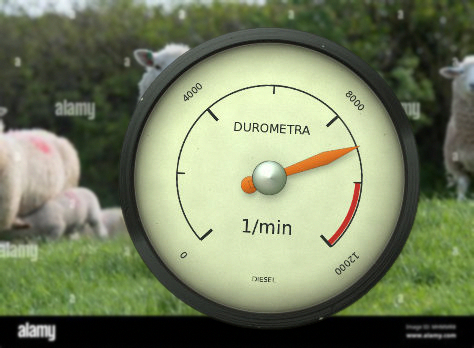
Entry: 9000rpm
